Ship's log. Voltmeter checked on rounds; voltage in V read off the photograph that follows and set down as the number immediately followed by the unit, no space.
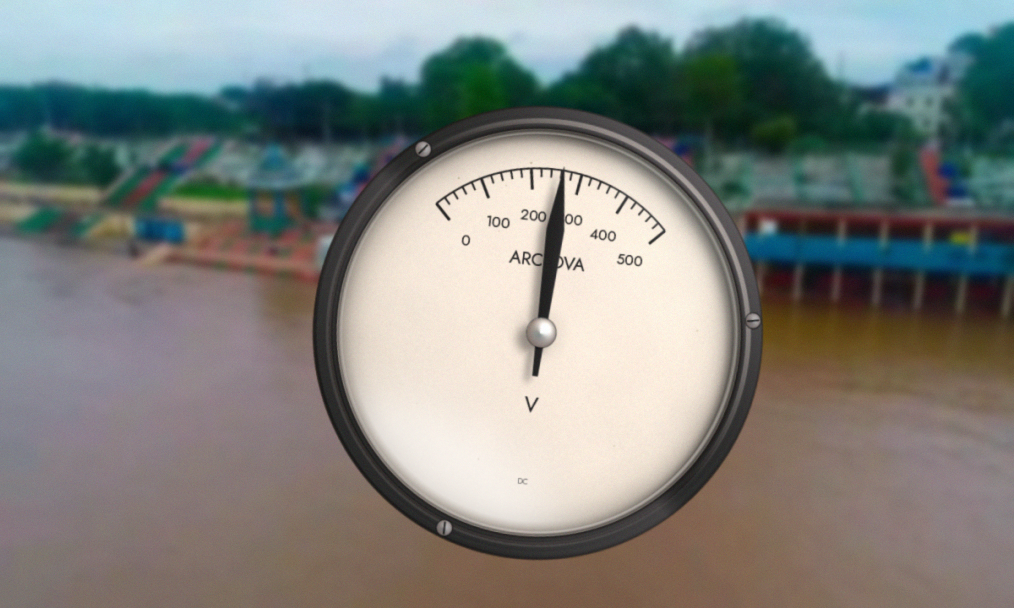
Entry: 260V
